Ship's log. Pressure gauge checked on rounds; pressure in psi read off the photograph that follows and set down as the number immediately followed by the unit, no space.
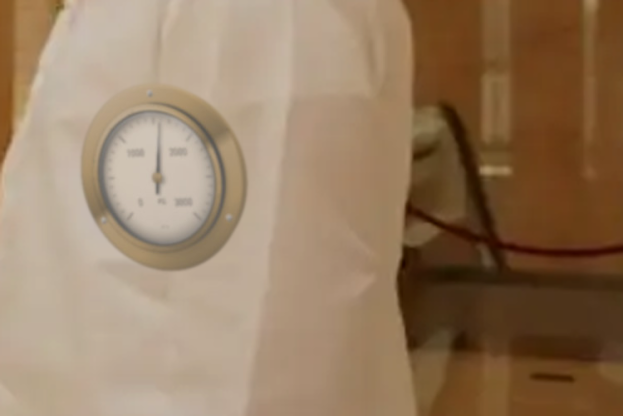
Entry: 1600psi
